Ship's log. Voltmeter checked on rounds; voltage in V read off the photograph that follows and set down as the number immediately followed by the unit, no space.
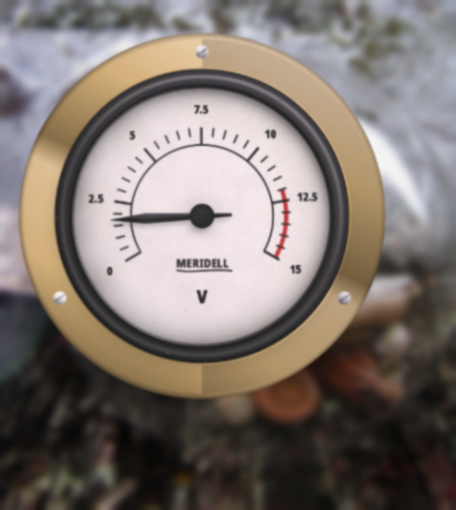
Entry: 1.75V
